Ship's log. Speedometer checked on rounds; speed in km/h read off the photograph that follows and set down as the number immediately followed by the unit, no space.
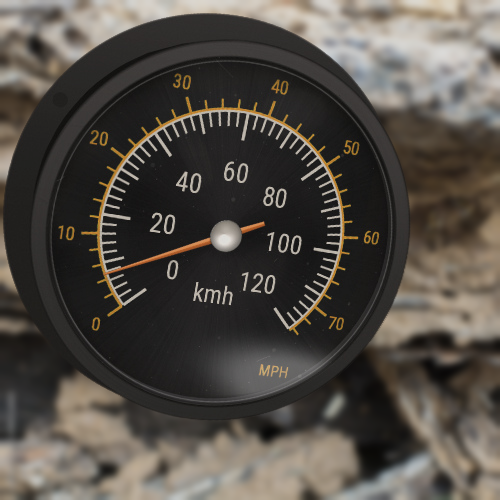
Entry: 8km/h
